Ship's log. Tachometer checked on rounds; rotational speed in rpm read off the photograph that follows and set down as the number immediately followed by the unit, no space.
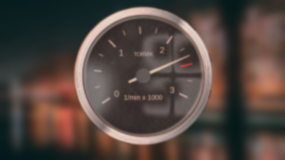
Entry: 2375rpm
